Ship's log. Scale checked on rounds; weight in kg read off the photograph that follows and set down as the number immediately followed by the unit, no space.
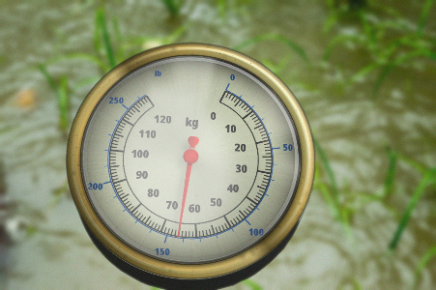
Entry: 65kg
